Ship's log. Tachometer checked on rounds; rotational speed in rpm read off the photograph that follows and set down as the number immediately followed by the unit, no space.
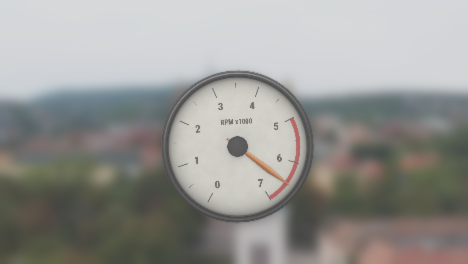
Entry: 6500rpm
